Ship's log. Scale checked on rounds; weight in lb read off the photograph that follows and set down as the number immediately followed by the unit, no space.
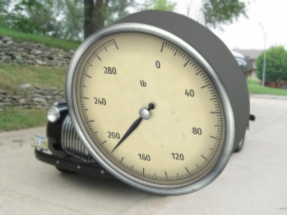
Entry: 190lb
